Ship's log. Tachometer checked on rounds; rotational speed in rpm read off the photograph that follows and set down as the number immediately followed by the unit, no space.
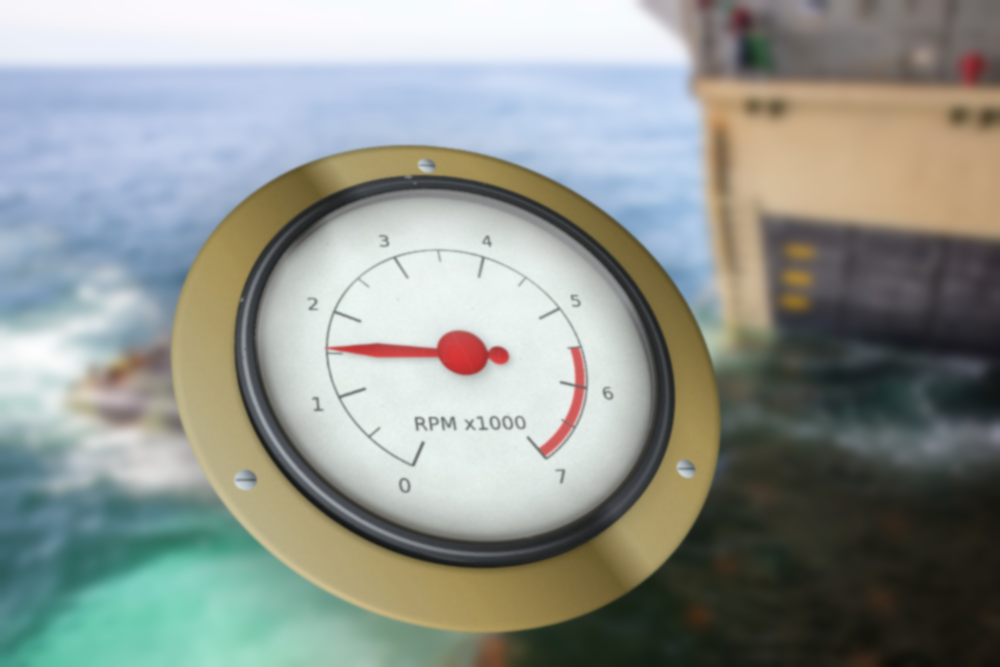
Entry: 1500rpm
